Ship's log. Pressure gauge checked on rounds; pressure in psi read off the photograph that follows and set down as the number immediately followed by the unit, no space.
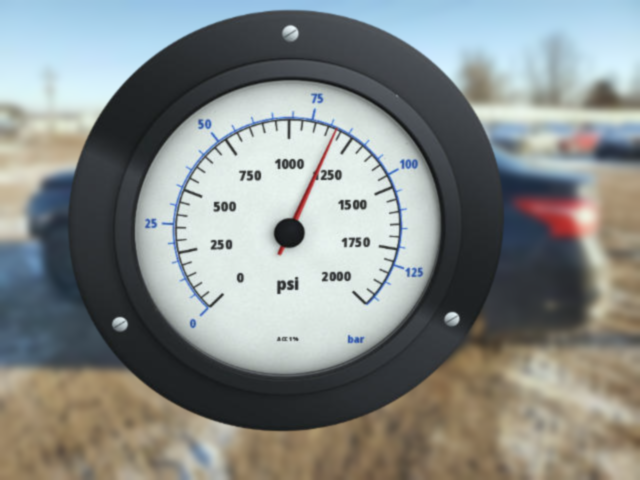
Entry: 1175psi
